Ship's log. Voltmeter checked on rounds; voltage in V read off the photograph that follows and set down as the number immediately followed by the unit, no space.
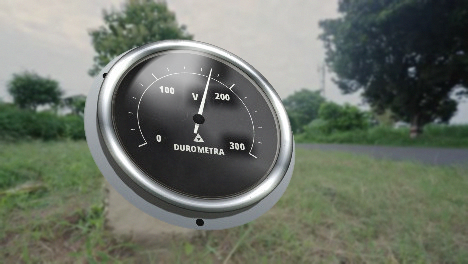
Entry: 170V
